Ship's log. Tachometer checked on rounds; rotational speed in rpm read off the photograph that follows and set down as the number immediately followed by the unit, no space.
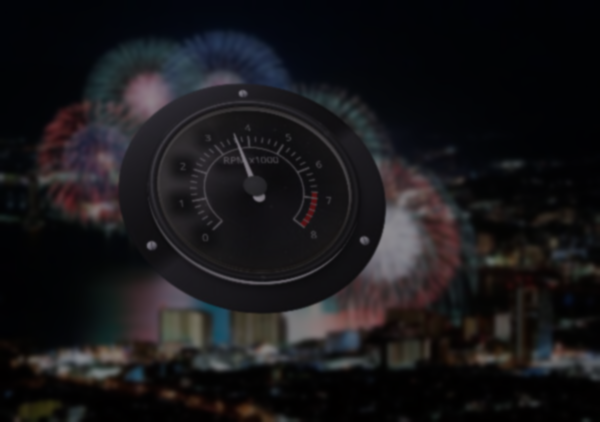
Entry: 3600rpm
